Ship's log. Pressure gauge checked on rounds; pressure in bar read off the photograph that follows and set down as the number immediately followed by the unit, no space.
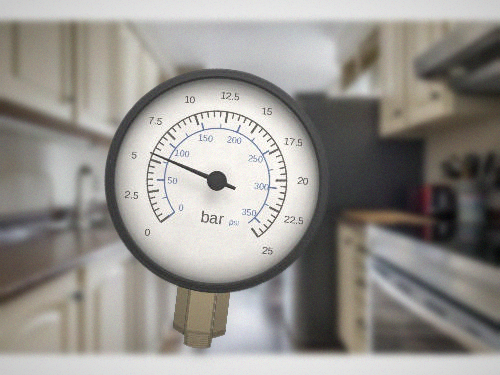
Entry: 5.5bar
